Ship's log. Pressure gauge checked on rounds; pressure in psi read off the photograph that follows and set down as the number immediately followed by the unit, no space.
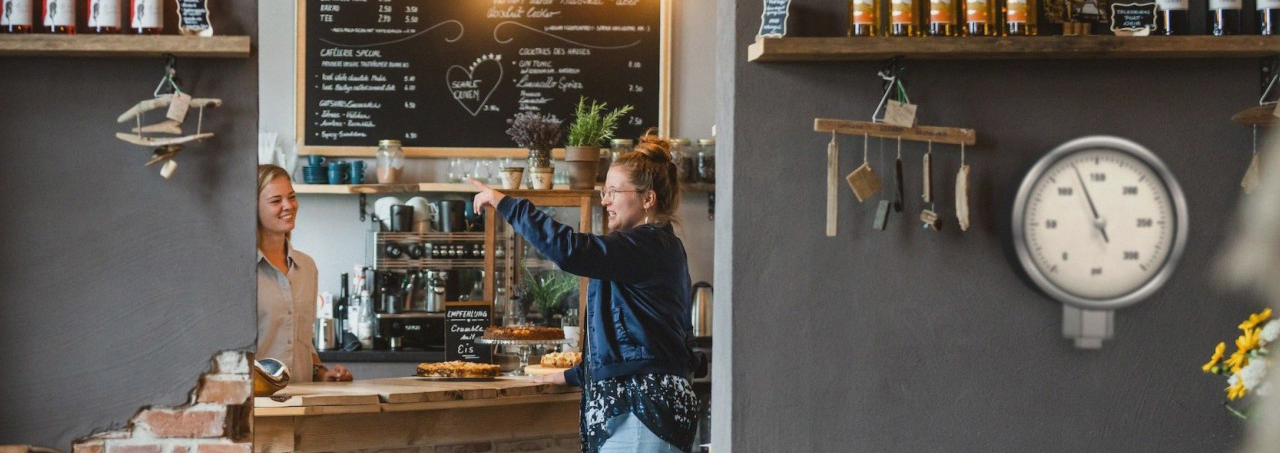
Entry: 125psi
